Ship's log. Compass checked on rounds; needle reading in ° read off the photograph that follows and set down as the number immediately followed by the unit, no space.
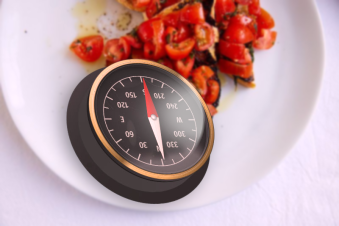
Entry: 180°
